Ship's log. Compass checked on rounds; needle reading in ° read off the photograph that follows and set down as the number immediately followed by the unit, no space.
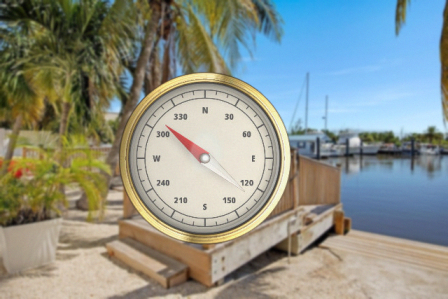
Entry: 310°
